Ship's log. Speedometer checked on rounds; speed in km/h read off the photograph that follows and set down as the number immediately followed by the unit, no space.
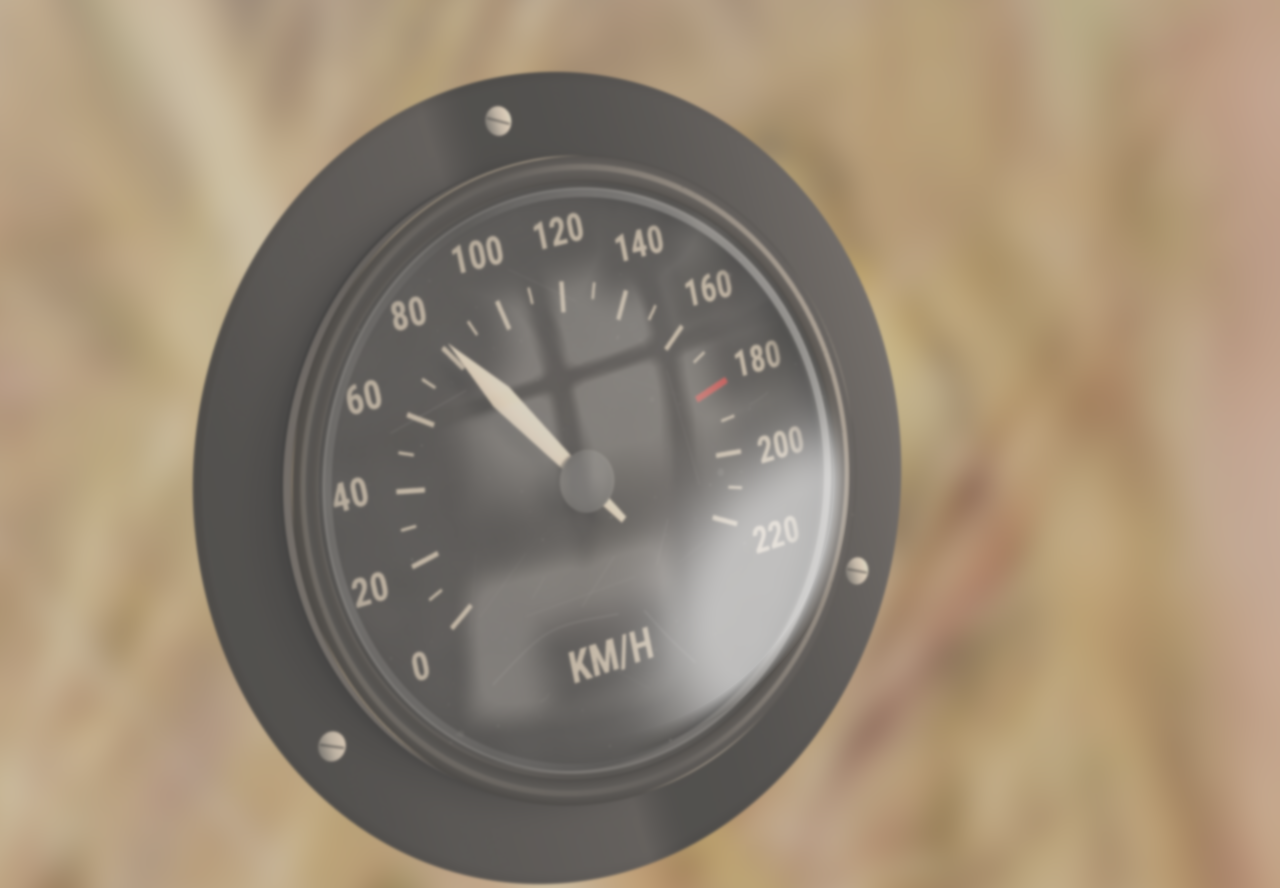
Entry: 80km/h
